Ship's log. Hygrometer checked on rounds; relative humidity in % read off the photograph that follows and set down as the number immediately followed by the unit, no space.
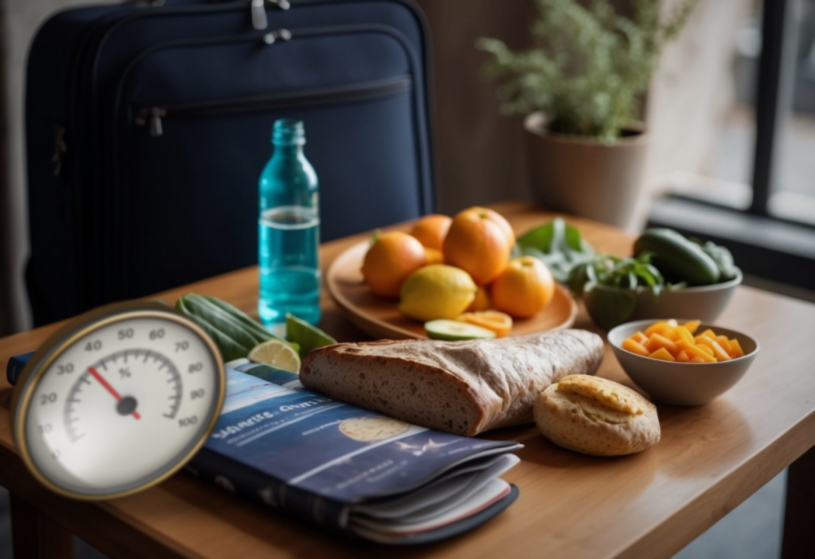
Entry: 35%
